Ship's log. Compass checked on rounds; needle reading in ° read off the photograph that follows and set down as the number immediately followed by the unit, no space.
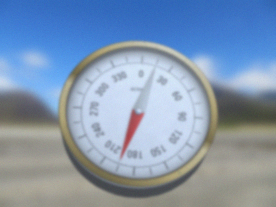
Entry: 195°
